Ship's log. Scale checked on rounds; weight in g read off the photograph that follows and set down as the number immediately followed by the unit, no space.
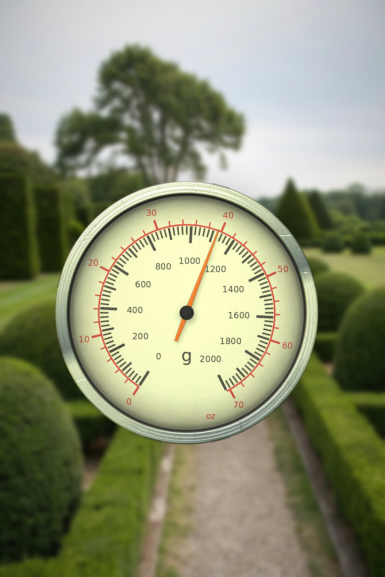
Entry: 1120g
